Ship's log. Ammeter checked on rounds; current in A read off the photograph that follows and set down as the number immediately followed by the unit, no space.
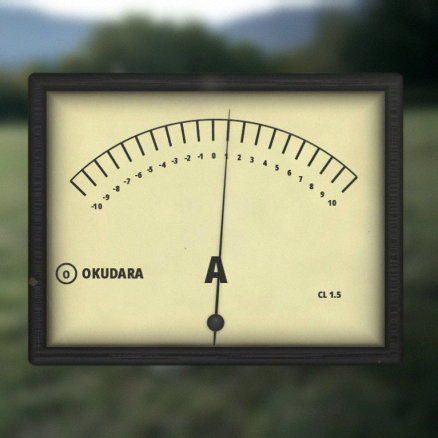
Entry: 1A
